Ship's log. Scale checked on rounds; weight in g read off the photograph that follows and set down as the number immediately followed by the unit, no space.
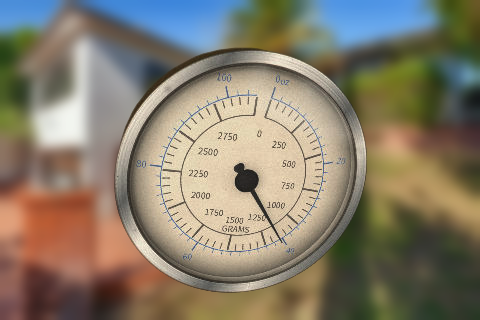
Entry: 1150g
